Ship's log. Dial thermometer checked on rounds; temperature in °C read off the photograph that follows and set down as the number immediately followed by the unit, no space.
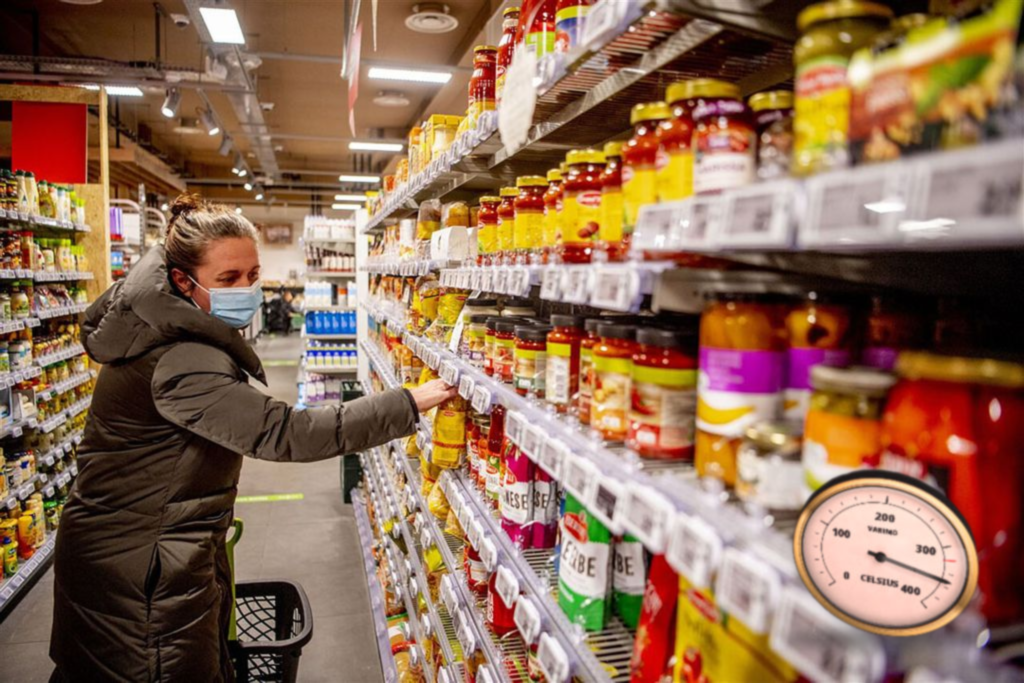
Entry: 350°C
